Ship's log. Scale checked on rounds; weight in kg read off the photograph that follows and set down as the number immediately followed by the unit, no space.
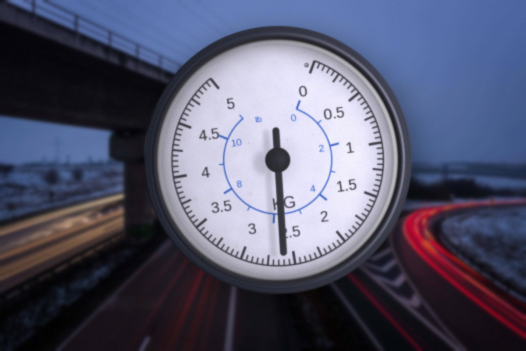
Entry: 2.6kg
